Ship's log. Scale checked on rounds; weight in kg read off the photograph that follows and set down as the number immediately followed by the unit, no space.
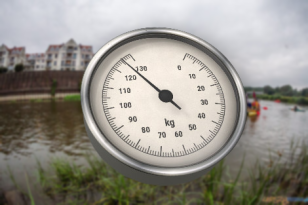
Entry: 125kg
